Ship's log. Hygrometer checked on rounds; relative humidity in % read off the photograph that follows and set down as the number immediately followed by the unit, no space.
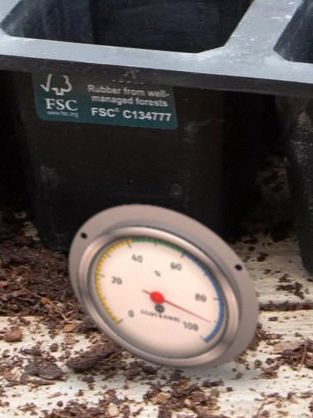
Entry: 90%
